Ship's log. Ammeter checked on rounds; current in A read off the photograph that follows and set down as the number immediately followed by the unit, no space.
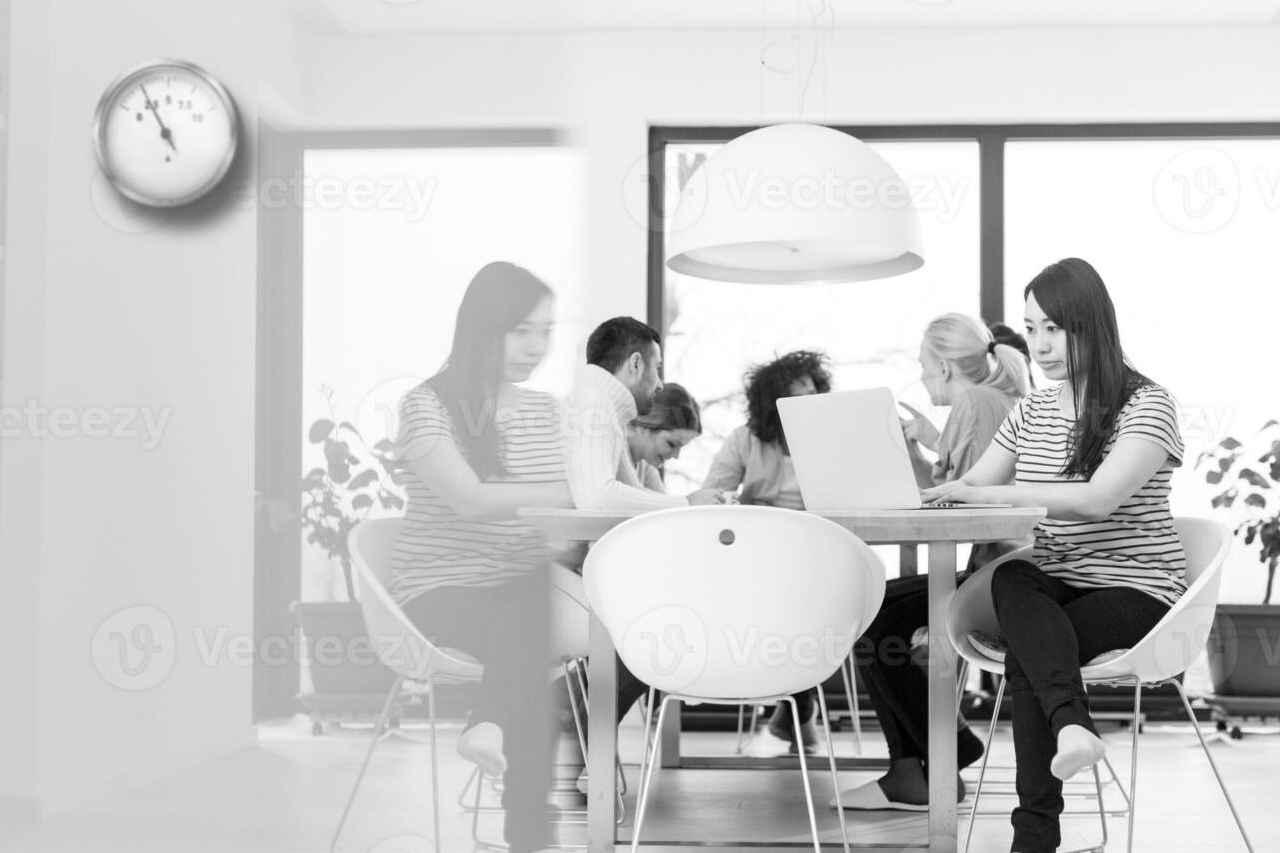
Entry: 2.5A
